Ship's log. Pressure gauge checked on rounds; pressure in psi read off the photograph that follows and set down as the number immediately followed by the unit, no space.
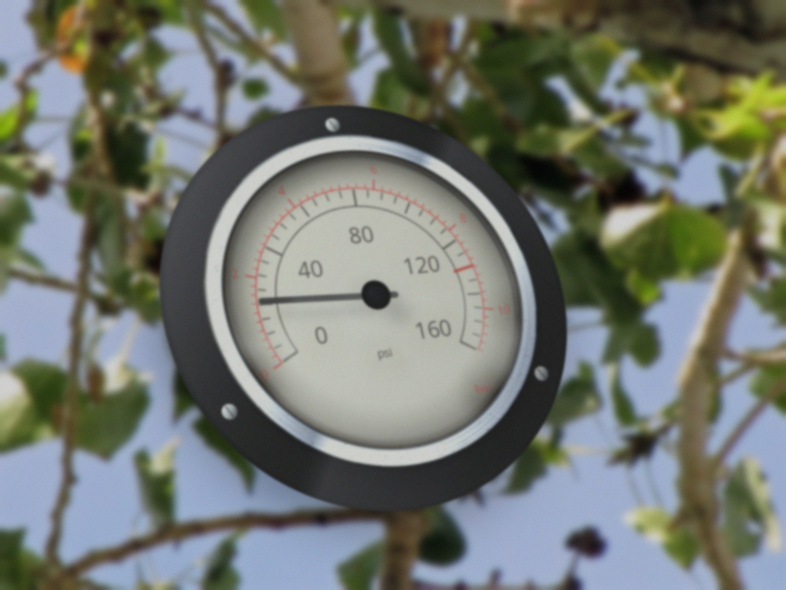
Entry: 20psi
